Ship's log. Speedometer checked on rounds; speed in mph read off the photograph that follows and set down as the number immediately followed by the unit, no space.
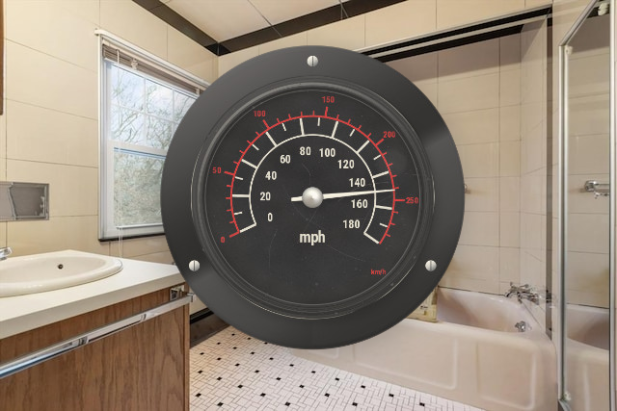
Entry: 150mph
